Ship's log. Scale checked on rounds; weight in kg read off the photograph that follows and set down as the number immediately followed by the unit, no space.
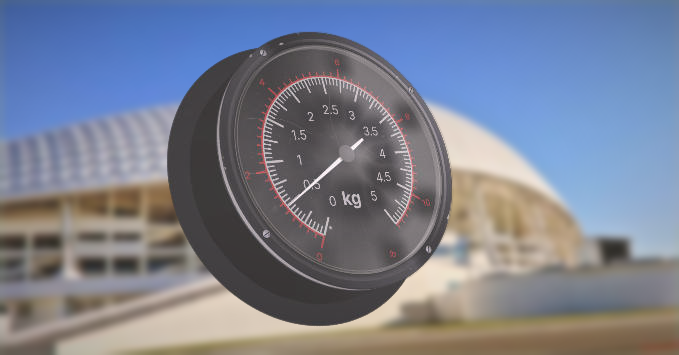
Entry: 0.5kg
